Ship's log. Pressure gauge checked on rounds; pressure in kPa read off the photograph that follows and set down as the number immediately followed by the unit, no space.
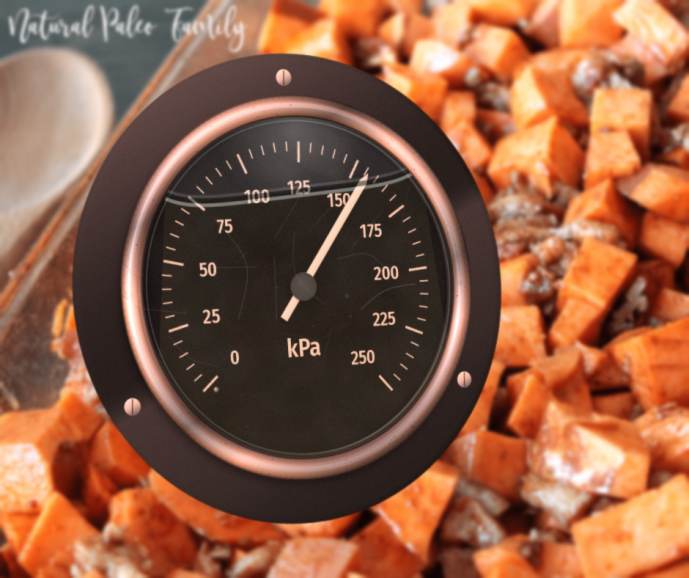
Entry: 155kPa
